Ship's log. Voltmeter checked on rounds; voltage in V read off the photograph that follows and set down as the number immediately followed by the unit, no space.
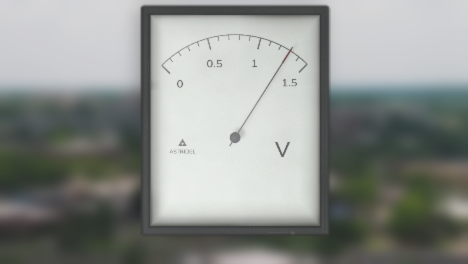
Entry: 1.3V
